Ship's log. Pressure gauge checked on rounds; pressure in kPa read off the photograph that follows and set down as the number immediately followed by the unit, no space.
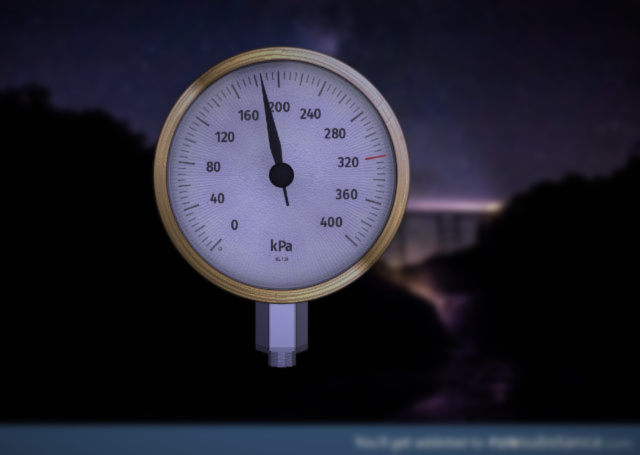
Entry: 185kPa
